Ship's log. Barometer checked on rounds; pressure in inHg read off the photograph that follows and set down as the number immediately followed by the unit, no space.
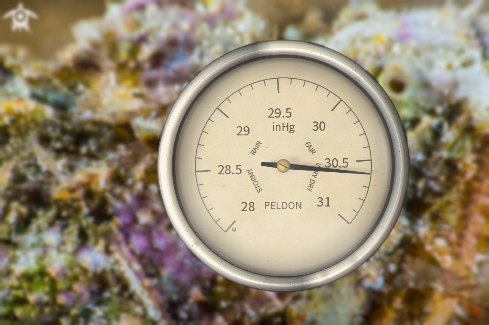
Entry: 30.6inHg
